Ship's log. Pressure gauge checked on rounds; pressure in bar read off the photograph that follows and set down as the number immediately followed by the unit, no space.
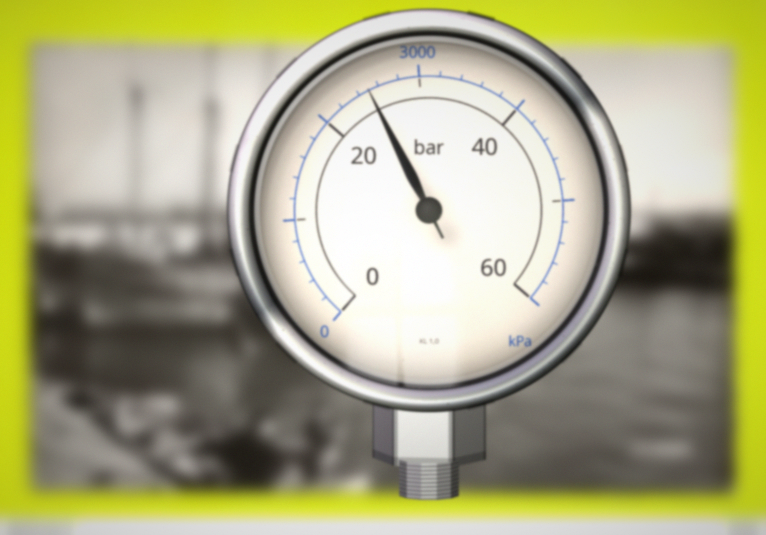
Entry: 25bar
